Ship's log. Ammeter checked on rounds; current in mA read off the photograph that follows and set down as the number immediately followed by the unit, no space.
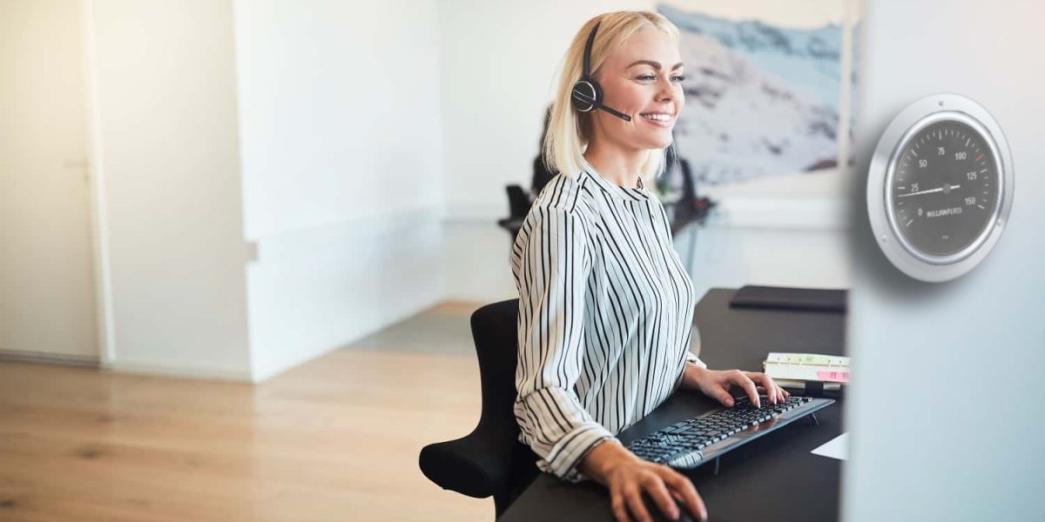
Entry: 20mA
